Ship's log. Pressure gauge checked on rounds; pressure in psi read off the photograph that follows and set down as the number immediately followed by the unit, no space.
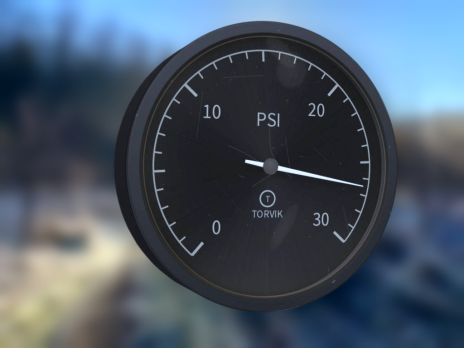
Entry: 26.5psi
